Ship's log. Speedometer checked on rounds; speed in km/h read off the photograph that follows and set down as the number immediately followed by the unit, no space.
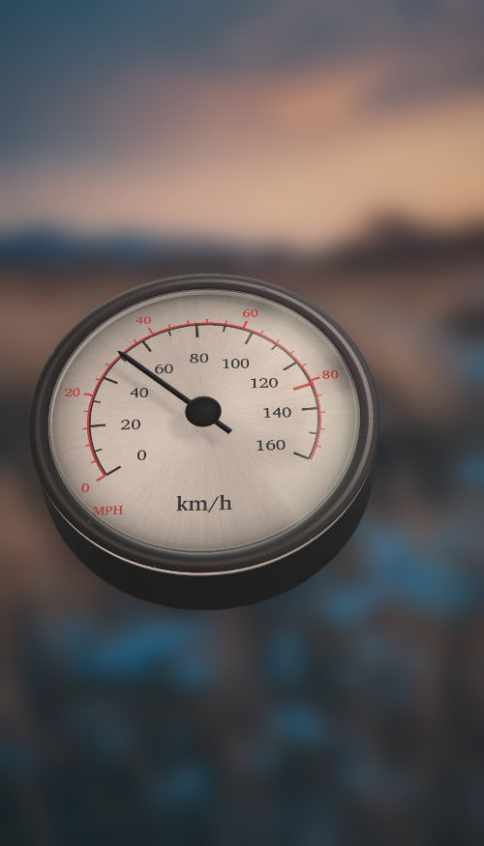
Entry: 50km/h
